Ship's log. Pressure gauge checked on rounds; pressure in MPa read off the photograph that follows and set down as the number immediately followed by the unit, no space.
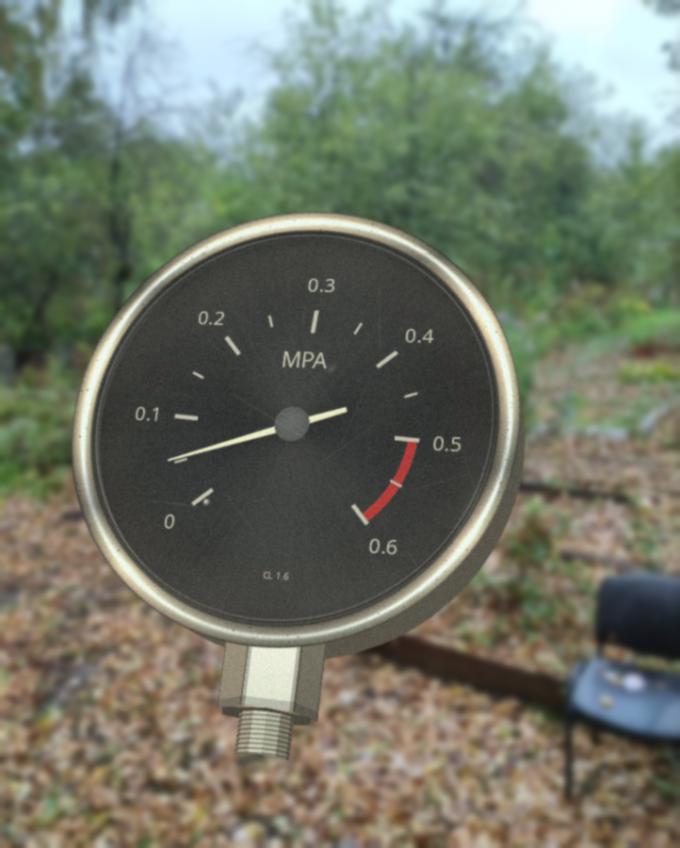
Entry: 0.05MPa
